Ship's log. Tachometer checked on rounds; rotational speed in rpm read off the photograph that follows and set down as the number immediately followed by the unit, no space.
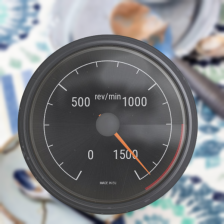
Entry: 1450rpm
